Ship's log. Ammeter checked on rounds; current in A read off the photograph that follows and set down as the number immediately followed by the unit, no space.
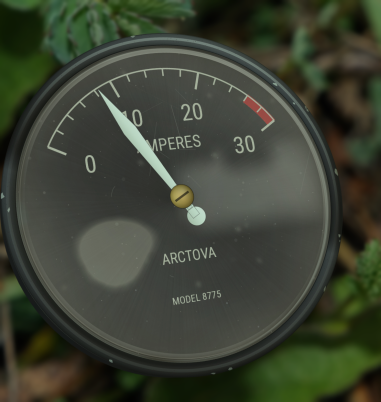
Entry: 8A
